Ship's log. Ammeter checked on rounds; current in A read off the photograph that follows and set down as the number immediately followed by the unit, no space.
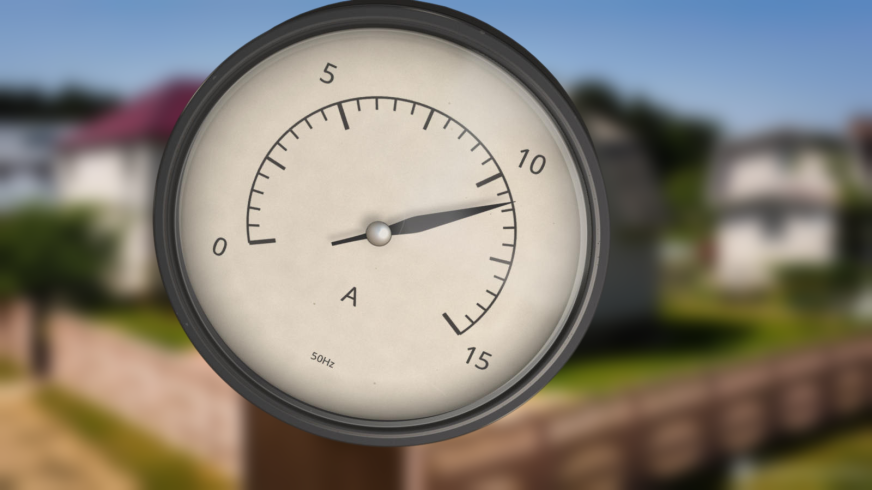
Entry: 10.75A
